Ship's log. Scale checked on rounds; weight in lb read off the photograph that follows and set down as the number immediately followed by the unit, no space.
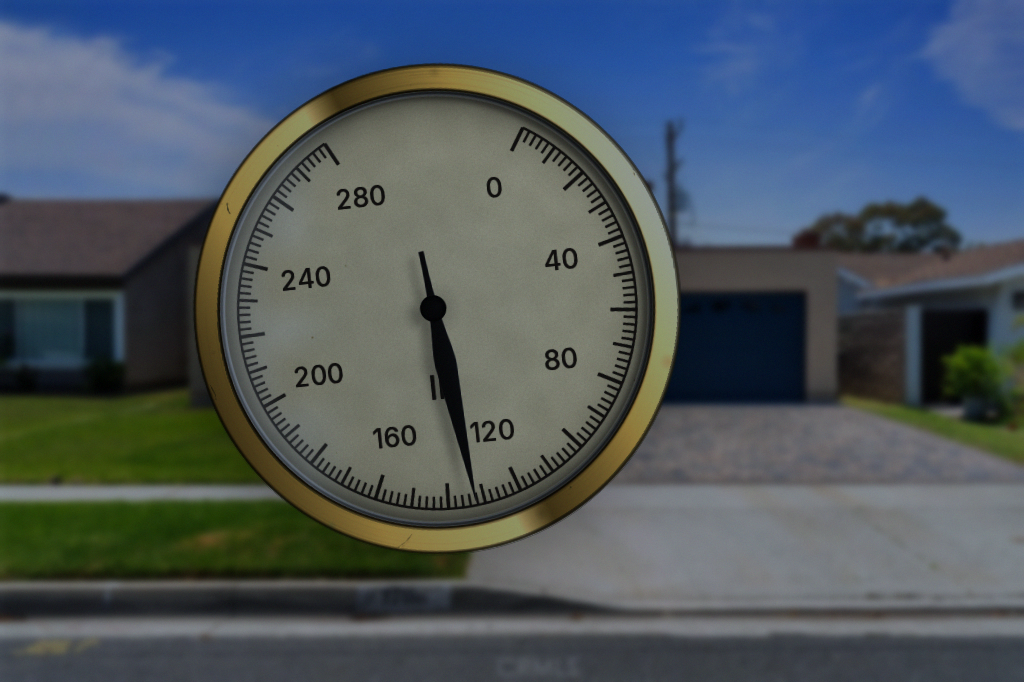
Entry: 132lb
